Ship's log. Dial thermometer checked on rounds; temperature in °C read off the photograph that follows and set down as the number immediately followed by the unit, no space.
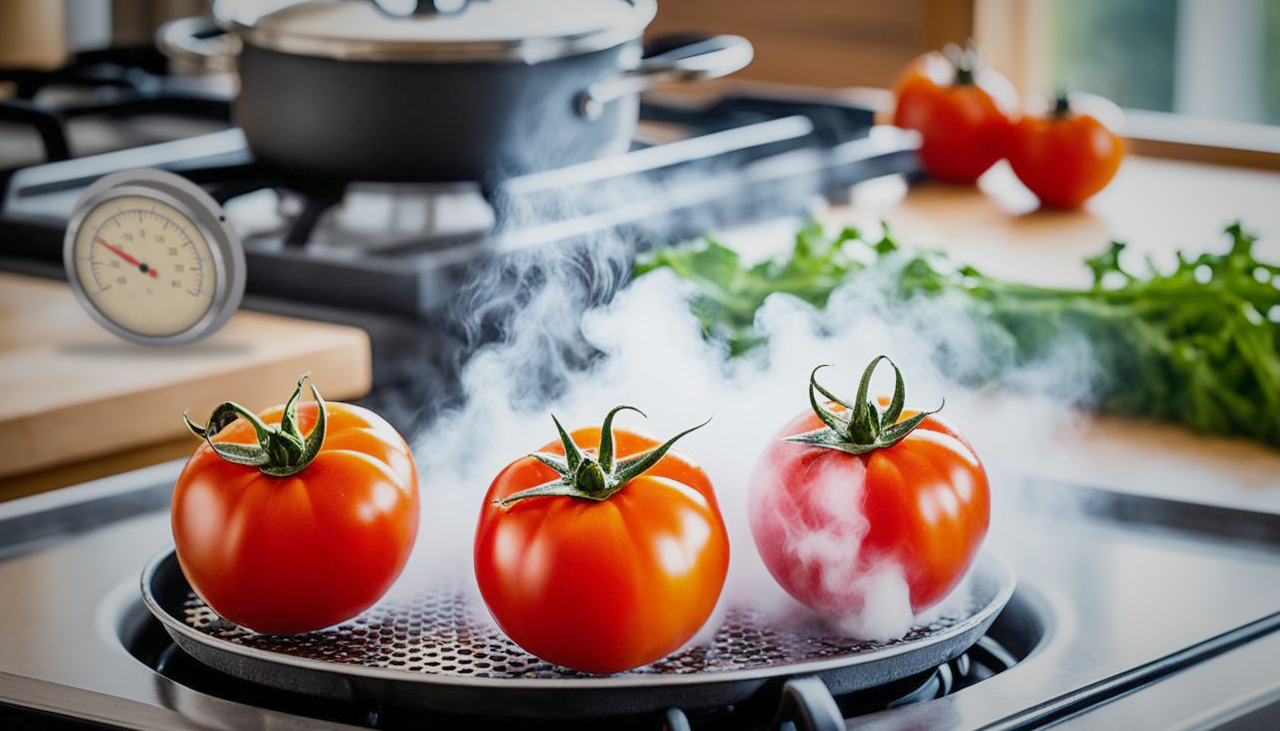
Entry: -20°C
